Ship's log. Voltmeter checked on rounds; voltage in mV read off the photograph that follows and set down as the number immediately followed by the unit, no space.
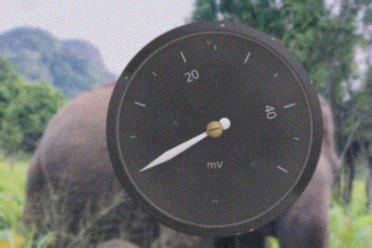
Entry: 0mV
